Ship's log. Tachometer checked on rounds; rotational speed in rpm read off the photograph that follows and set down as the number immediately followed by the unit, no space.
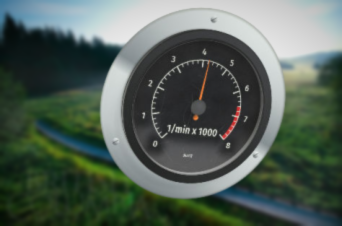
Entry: 4200rpm
